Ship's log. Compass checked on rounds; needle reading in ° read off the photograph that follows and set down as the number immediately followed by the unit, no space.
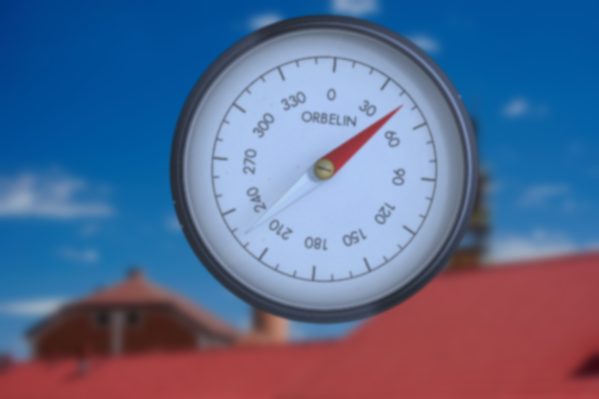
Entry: 45°
